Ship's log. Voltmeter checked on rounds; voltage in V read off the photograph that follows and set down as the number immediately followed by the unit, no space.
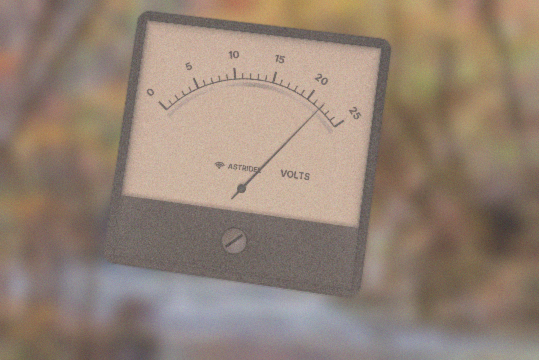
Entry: 22V
